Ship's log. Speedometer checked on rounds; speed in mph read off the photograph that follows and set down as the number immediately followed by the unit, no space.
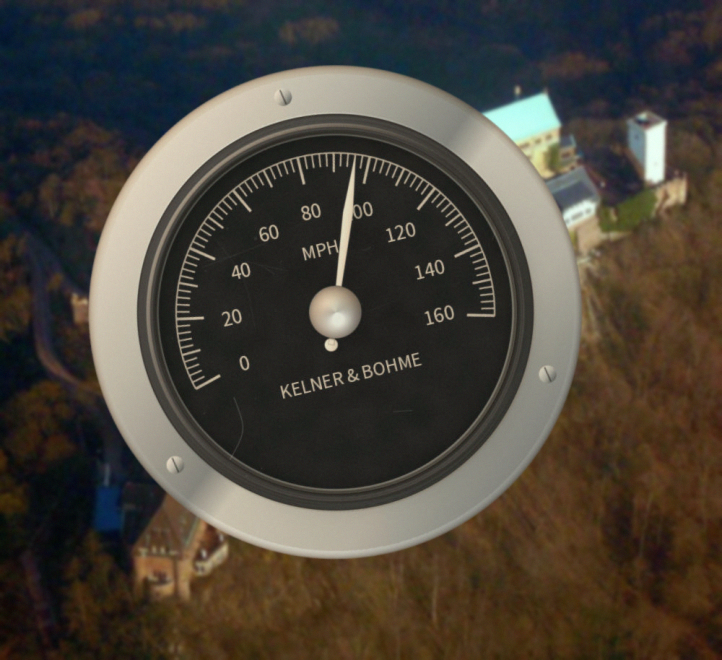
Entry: 96mph
